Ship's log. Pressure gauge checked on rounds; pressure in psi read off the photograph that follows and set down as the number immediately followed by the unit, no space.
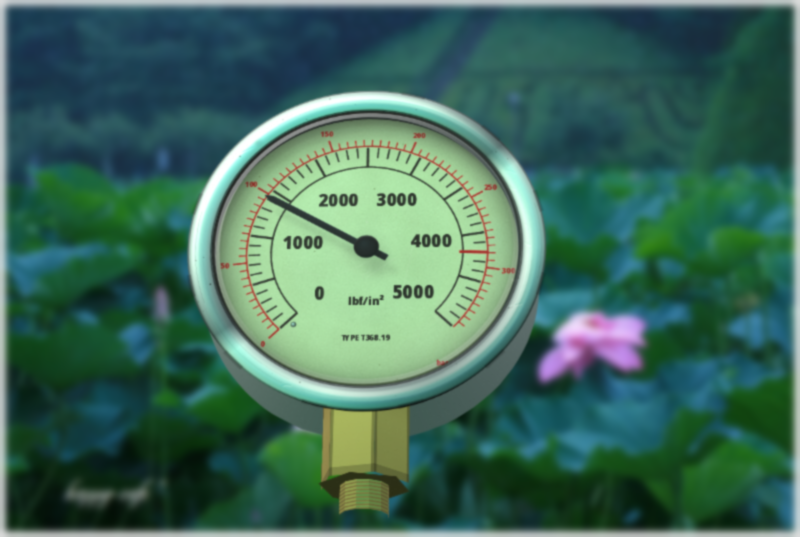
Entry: 1400psi
